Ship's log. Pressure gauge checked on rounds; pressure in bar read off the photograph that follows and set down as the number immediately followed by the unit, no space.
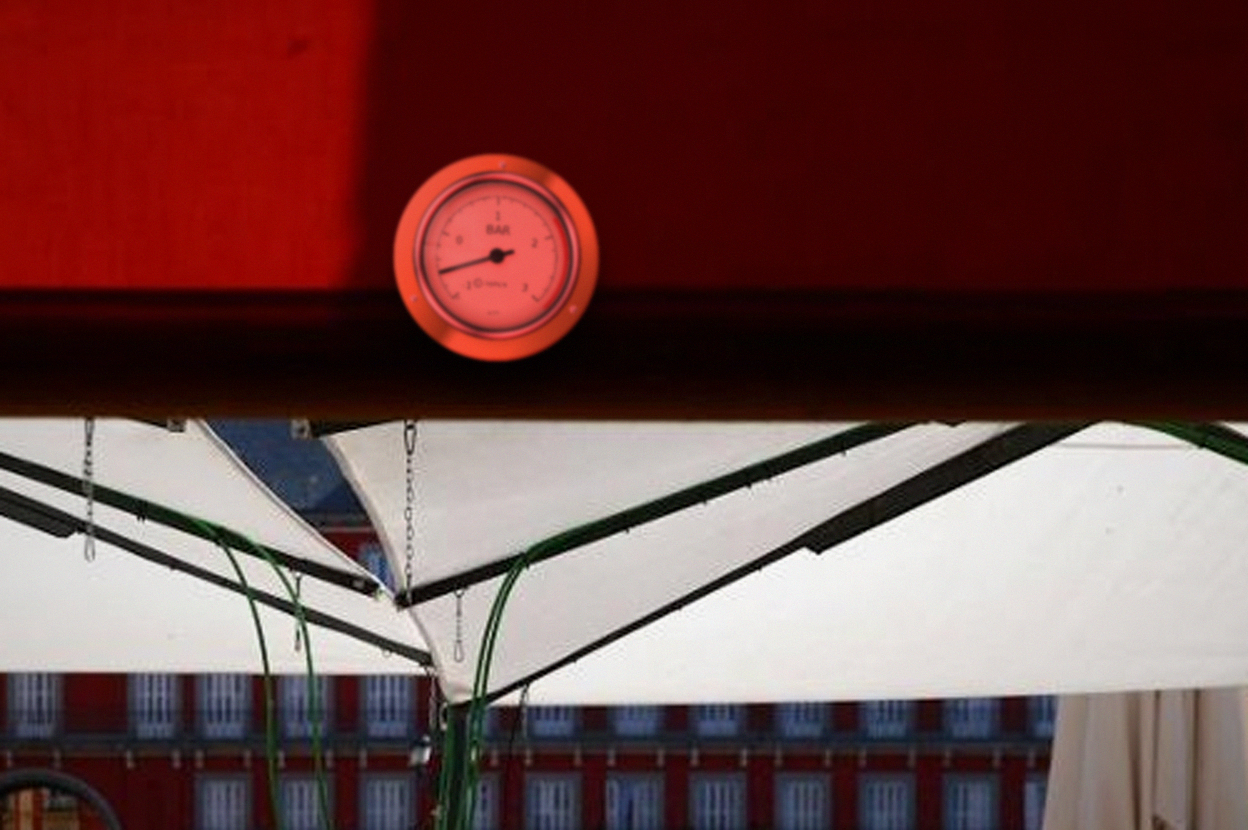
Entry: -0.6bar
